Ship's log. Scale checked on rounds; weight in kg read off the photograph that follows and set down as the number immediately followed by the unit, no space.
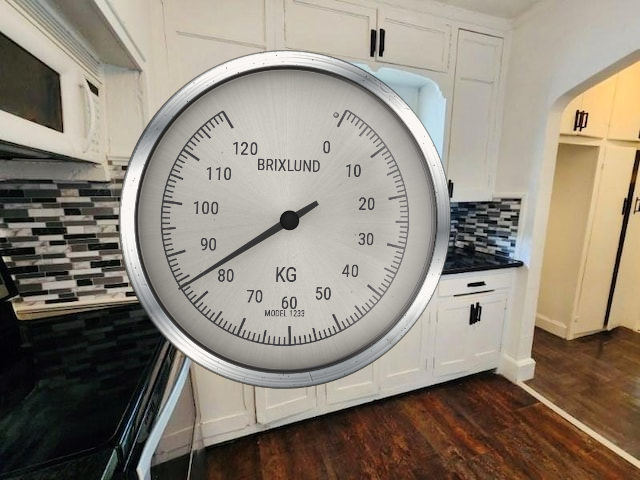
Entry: 84kg
